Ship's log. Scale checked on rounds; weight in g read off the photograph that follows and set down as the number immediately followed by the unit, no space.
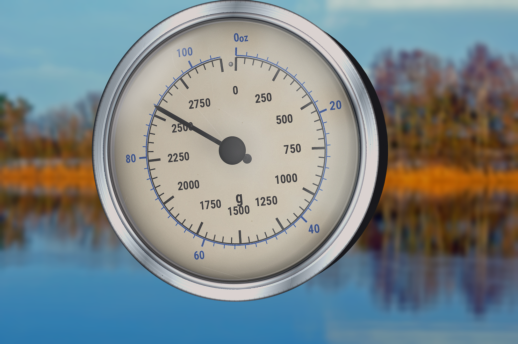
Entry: 2550g
